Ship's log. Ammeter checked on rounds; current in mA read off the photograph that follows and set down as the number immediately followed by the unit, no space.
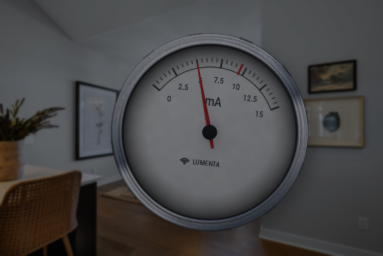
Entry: 5mA
